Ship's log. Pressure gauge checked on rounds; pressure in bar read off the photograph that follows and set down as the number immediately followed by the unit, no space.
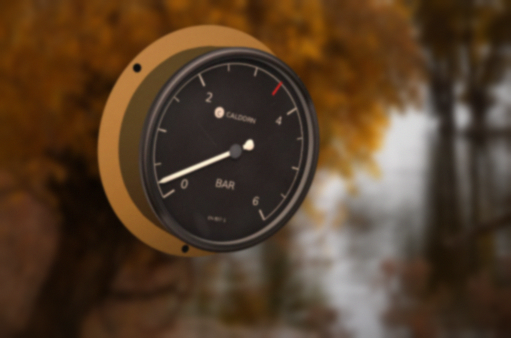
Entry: 0.25bar
